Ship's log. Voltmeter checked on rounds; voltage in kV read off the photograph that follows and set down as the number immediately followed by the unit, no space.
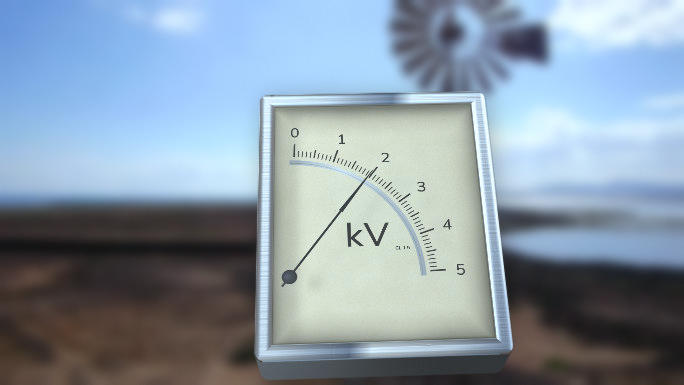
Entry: 2kV
